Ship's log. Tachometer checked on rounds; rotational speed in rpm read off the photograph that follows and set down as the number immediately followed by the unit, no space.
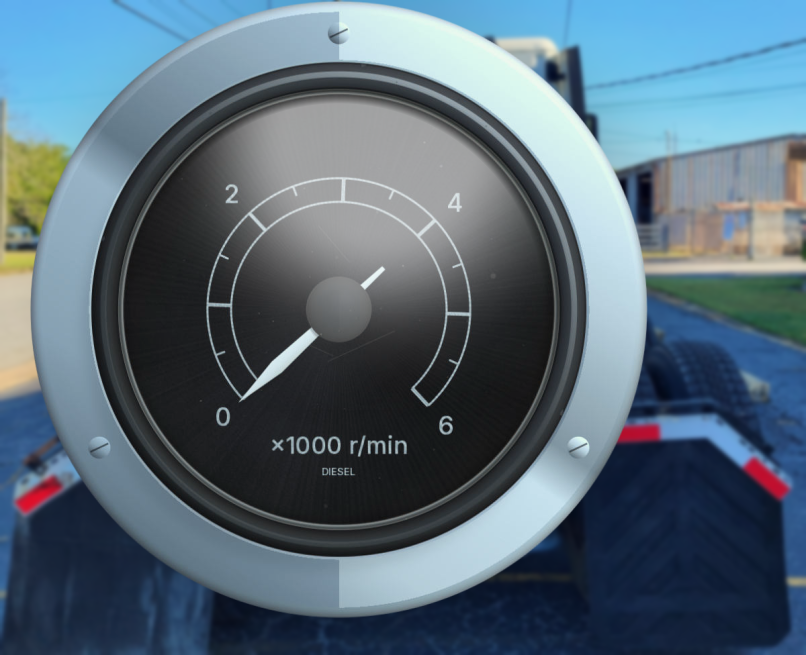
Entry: 0rpm
